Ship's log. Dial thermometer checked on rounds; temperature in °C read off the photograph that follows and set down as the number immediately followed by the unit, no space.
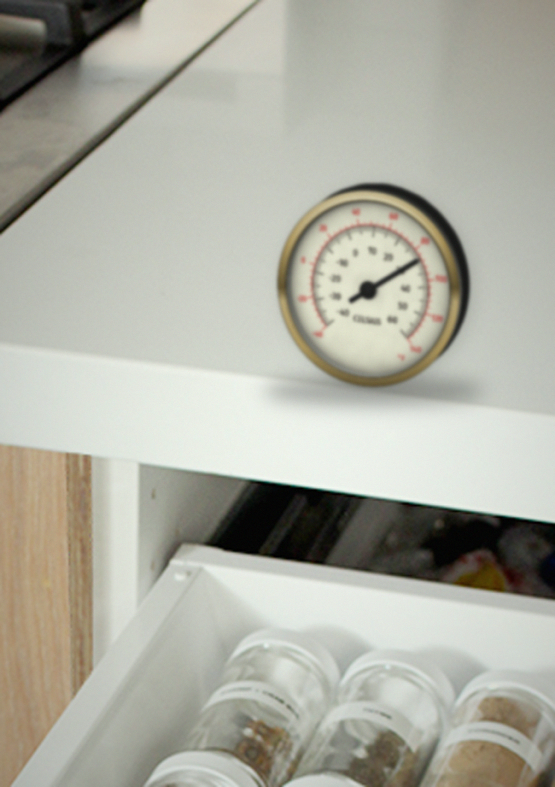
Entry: 30°C
